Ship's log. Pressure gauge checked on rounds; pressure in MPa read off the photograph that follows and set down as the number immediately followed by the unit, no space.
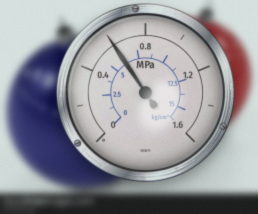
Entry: 0.6MPa
